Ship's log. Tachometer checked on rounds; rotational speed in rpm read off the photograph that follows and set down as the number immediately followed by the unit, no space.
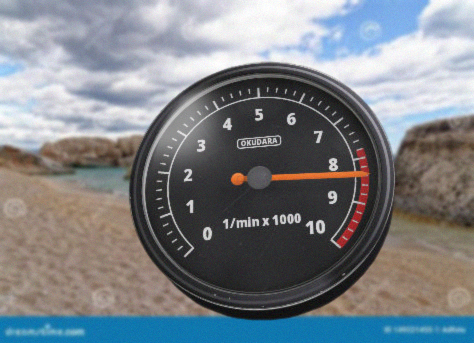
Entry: 8400rpm
